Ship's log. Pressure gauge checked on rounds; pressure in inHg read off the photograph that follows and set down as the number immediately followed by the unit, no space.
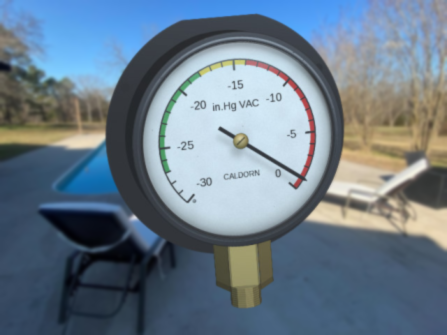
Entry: -1inHg
